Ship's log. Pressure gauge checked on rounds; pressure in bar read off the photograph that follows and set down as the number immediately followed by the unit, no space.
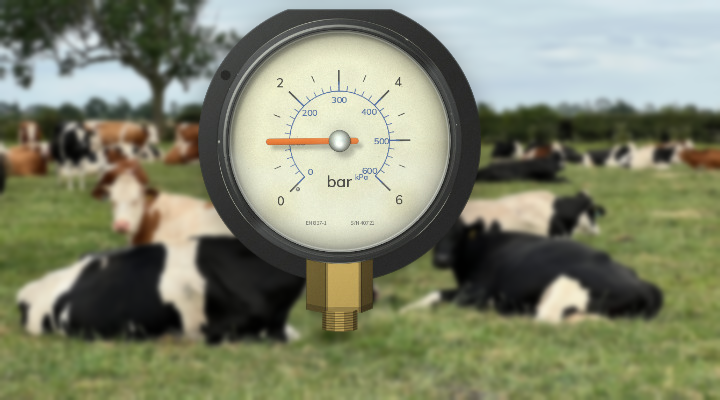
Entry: 1bar
